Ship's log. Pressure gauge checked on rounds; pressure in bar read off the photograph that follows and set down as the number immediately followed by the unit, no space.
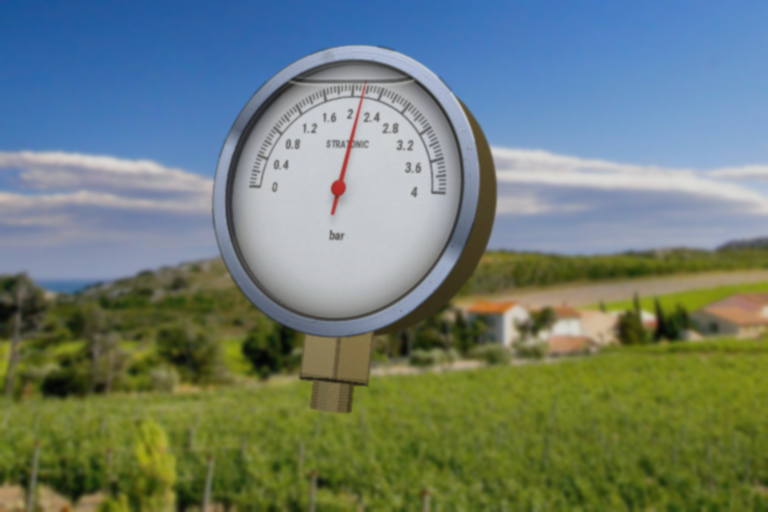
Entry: 2.2bar
